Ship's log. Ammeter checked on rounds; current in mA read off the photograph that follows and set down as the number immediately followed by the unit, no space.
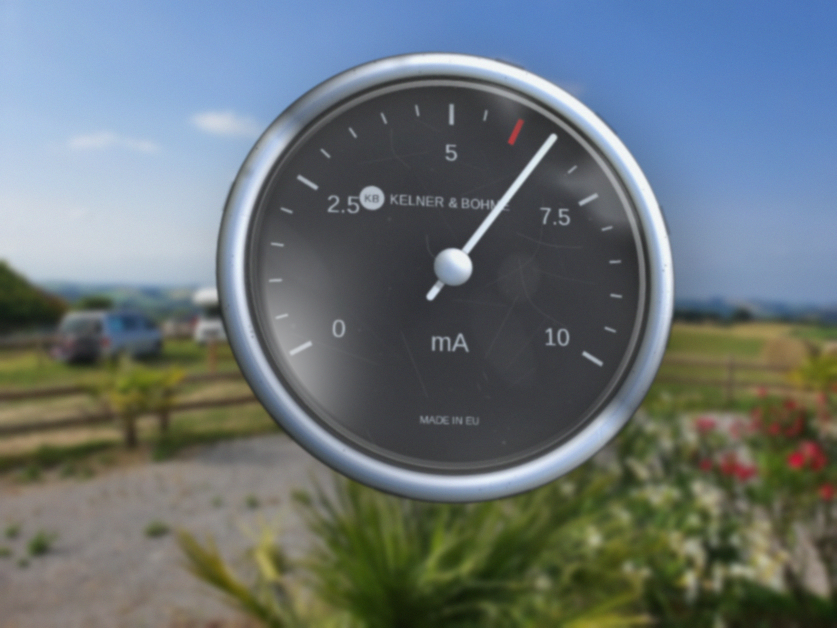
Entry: 6.5mA
